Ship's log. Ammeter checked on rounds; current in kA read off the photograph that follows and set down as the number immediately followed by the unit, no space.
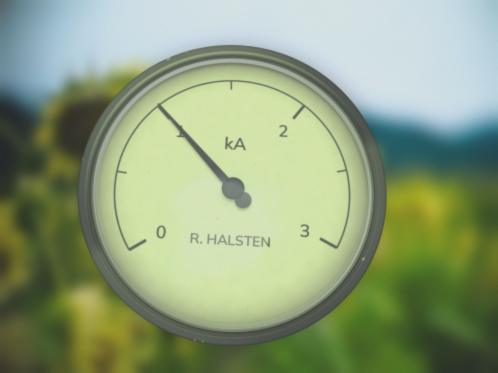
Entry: 1kA
